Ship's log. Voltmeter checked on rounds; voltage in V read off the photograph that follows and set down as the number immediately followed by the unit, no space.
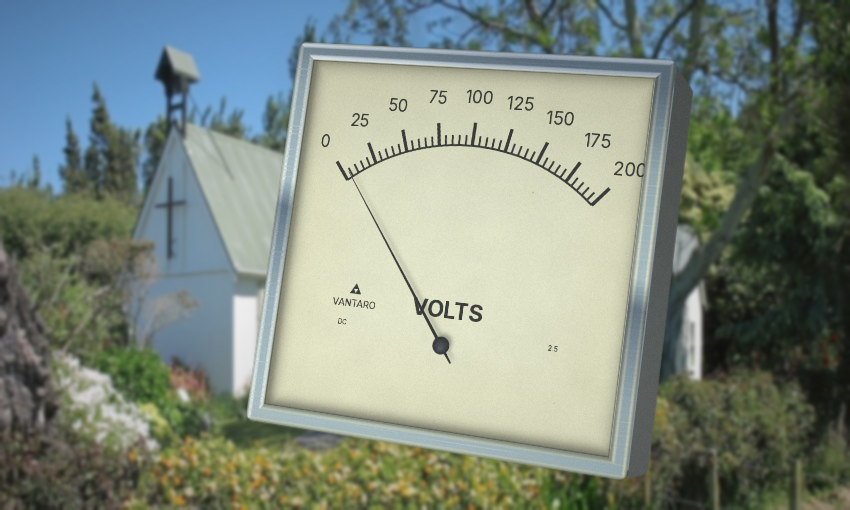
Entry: 5V
